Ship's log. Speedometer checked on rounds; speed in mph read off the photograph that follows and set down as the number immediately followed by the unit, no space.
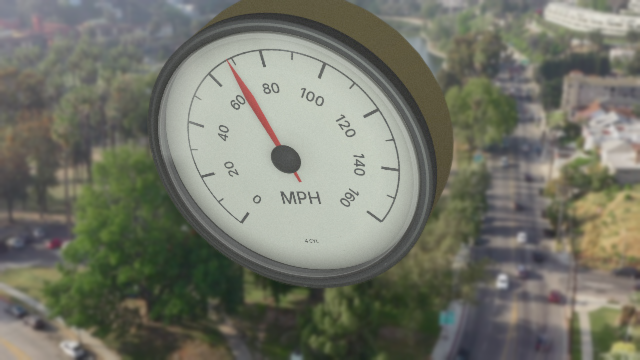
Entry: 70mph
